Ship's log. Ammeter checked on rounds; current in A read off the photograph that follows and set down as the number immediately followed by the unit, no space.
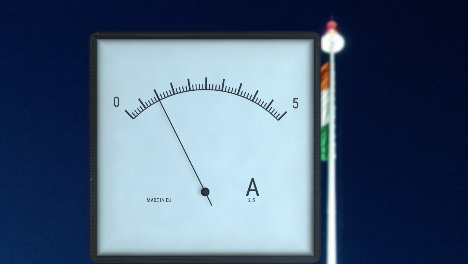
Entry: 1A
